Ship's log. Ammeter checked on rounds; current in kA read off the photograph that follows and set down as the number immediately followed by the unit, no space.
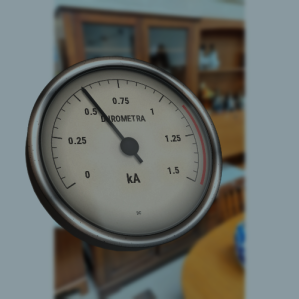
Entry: 0.55kA
